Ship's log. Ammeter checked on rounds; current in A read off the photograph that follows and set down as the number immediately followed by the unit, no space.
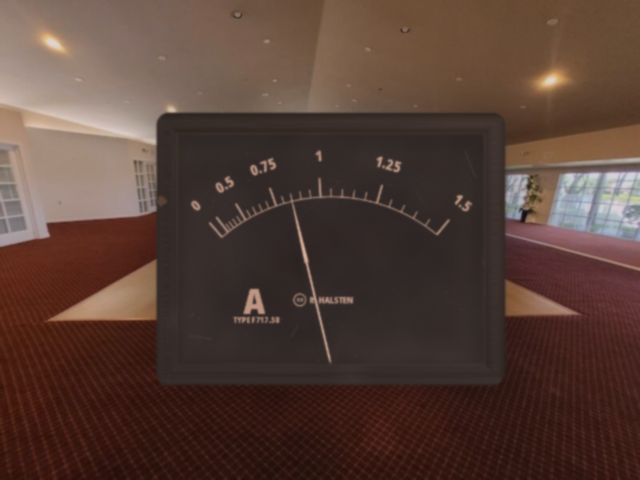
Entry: 0.85A
